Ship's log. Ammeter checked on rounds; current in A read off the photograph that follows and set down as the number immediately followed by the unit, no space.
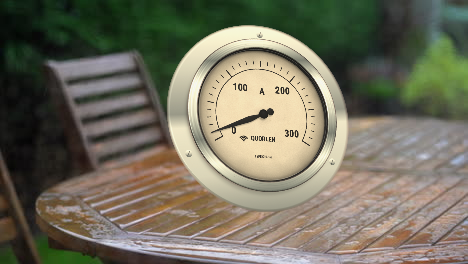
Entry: 10A
